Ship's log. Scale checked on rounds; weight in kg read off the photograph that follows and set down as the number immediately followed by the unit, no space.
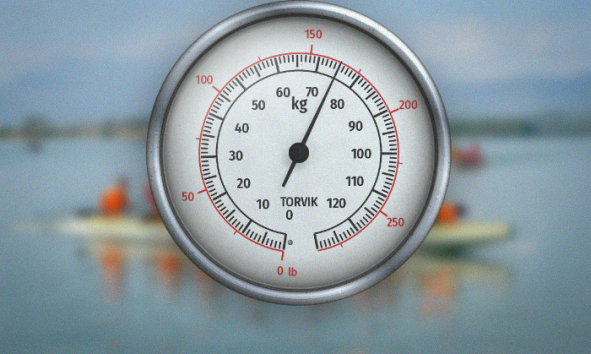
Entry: 75kg
